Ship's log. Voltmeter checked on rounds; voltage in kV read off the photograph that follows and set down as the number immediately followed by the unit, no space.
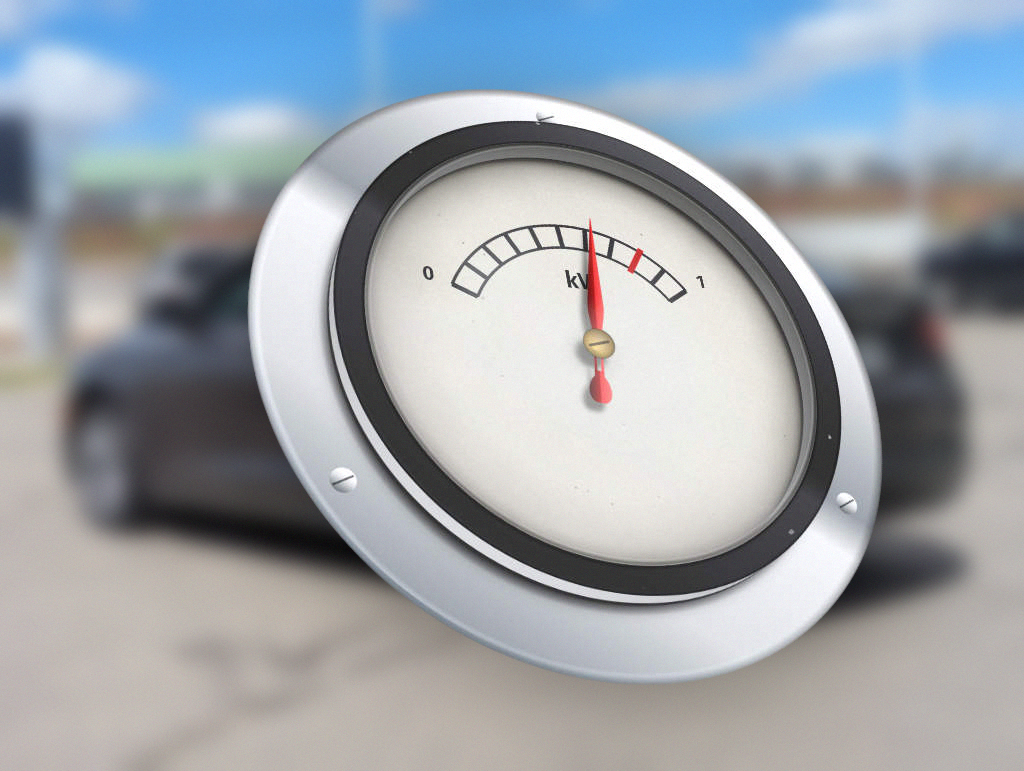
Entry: 0.6kV
